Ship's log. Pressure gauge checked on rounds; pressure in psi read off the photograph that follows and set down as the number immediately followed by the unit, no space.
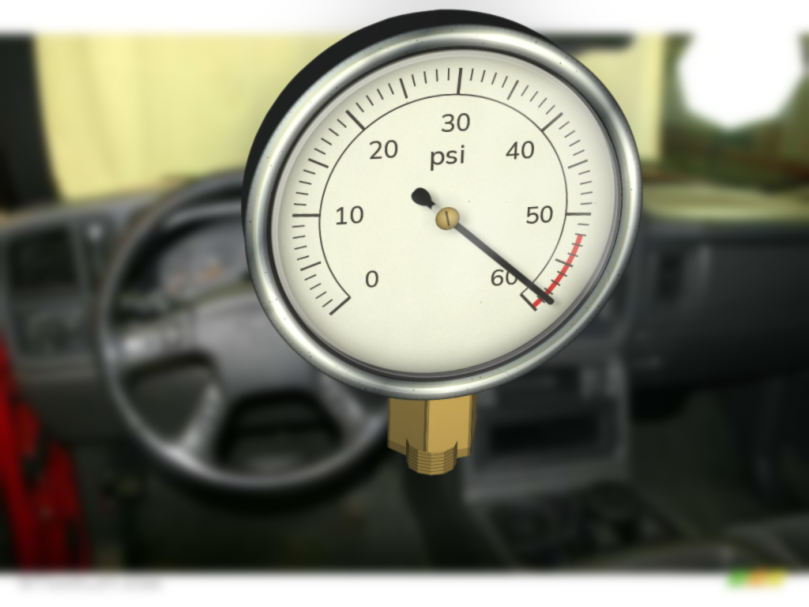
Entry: 58.5psi
